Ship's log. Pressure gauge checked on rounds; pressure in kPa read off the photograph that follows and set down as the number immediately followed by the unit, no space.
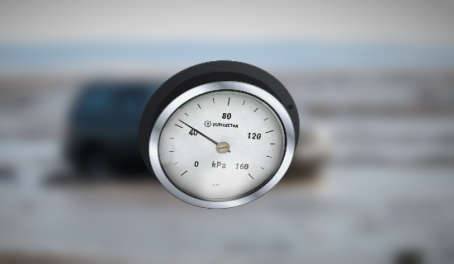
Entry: 45kPa
